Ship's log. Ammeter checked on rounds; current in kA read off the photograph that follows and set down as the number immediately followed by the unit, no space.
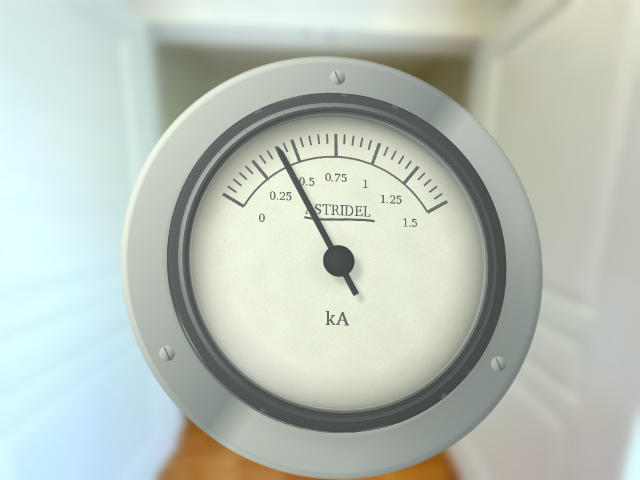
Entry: 0.4kA
